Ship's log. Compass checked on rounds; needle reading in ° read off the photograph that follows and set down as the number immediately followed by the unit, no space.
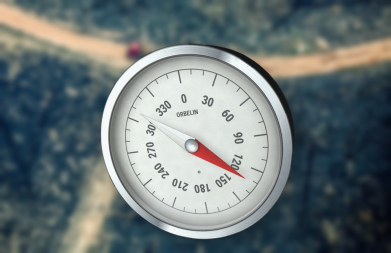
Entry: 130°
